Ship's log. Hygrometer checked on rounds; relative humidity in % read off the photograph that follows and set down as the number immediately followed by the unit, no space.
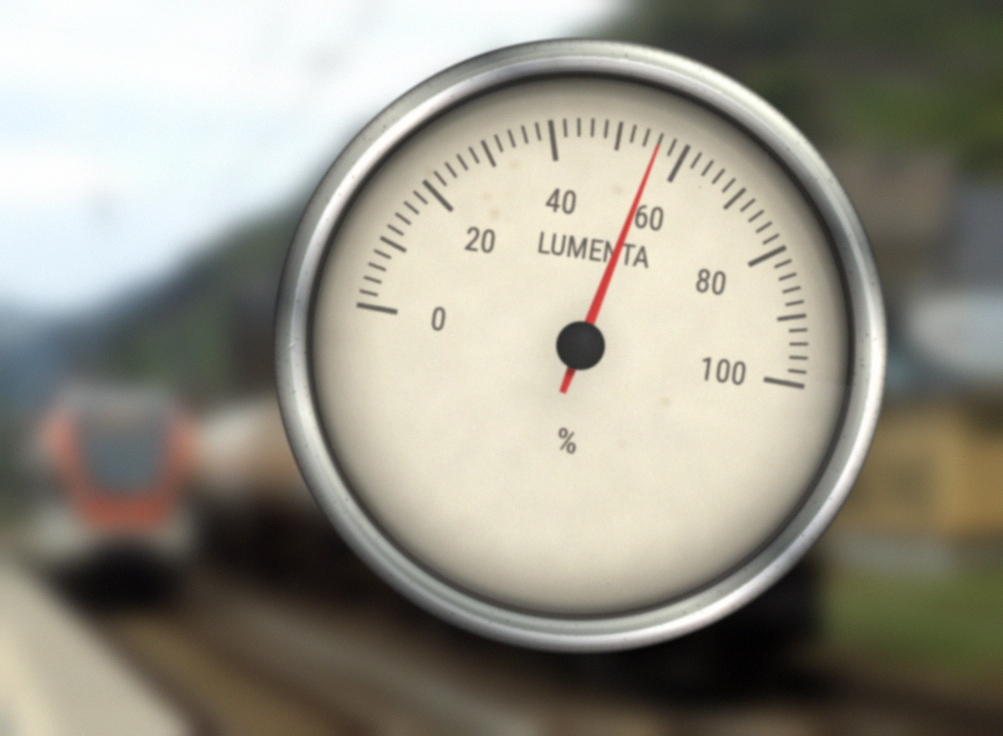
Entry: 56%
